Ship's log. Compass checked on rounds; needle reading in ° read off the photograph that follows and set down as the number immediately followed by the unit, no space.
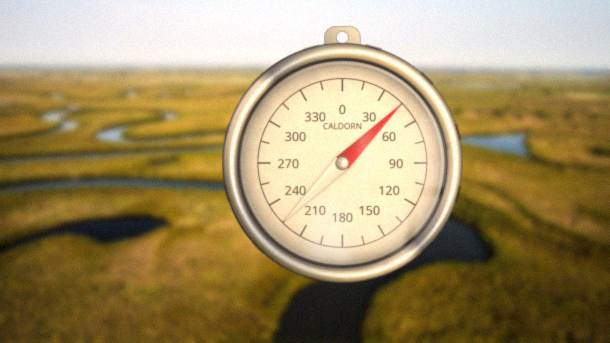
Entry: 45°
